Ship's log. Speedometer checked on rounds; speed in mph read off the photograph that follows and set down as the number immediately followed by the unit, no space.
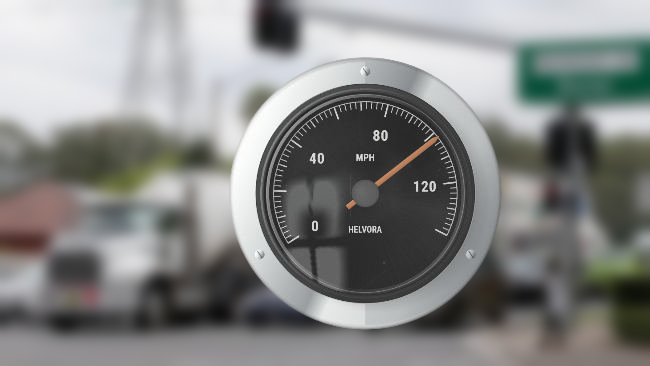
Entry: 102mph
